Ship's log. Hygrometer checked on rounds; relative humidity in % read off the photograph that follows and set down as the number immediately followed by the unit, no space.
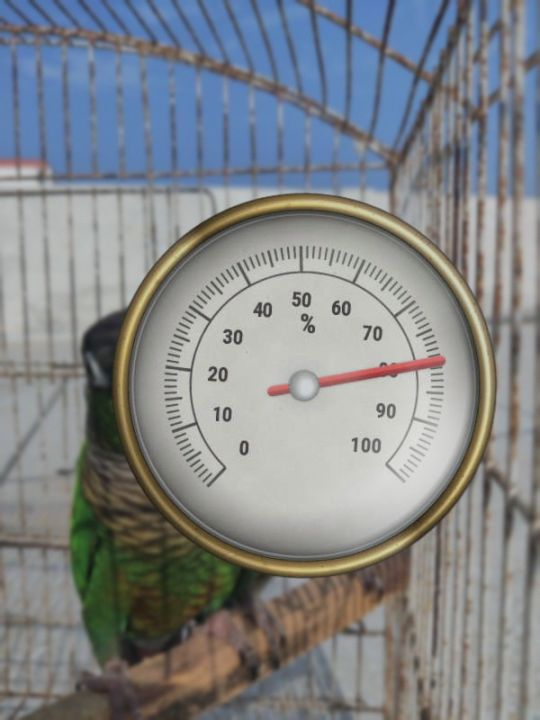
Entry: 80%
